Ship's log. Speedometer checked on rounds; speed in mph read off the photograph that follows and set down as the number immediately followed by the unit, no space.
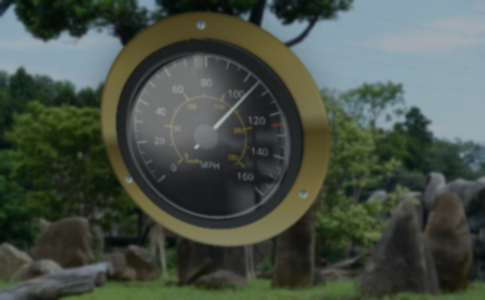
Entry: 105mph
